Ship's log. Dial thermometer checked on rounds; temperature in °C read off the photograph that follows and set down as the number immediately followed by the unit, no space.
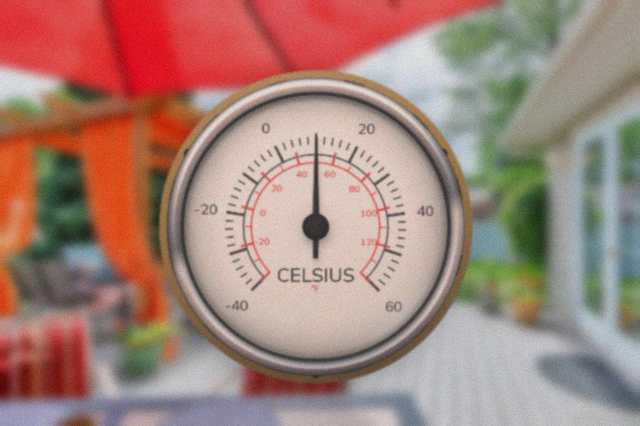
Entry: 10°C
